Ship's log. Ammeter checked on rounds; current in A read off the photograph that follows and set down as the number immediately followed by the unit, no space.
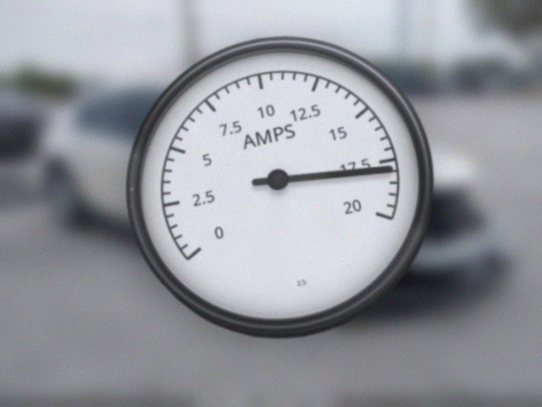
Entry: 18A
